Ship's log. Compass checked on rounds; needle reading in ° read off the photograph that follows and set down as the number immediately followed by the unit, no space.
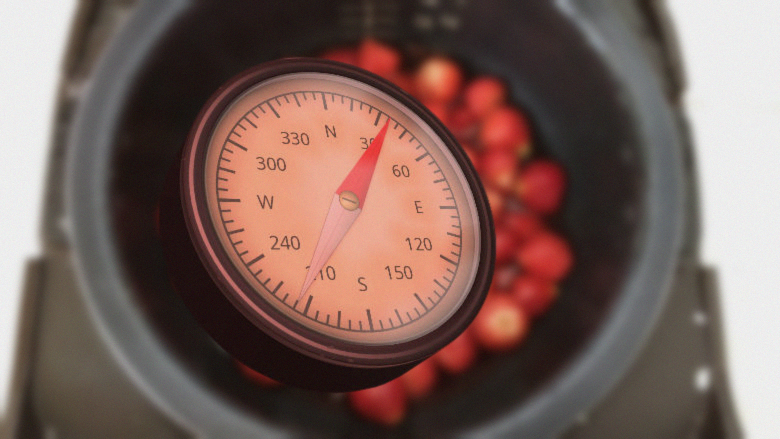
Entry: 35°
